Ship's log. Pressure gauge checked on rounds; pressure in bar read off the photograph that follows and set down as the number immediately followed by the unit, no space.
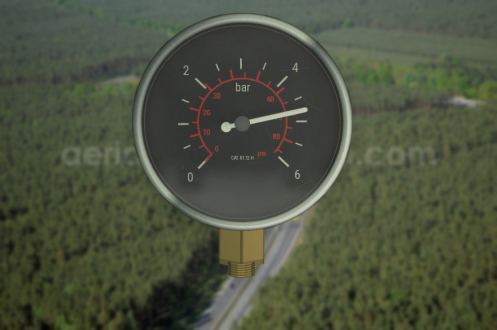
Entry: 4.75bar
